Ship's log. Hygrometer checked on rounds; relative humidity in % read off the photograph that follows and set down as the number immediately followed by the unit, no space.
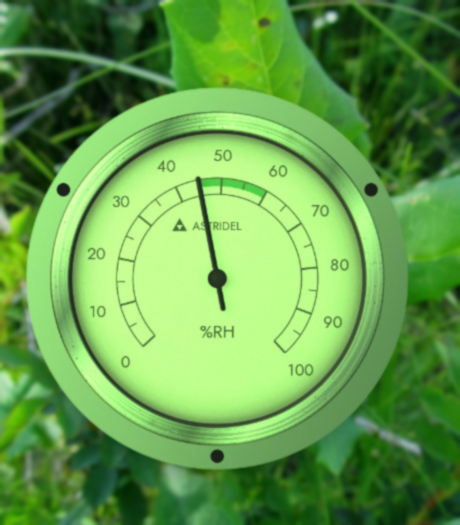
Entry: 45%
